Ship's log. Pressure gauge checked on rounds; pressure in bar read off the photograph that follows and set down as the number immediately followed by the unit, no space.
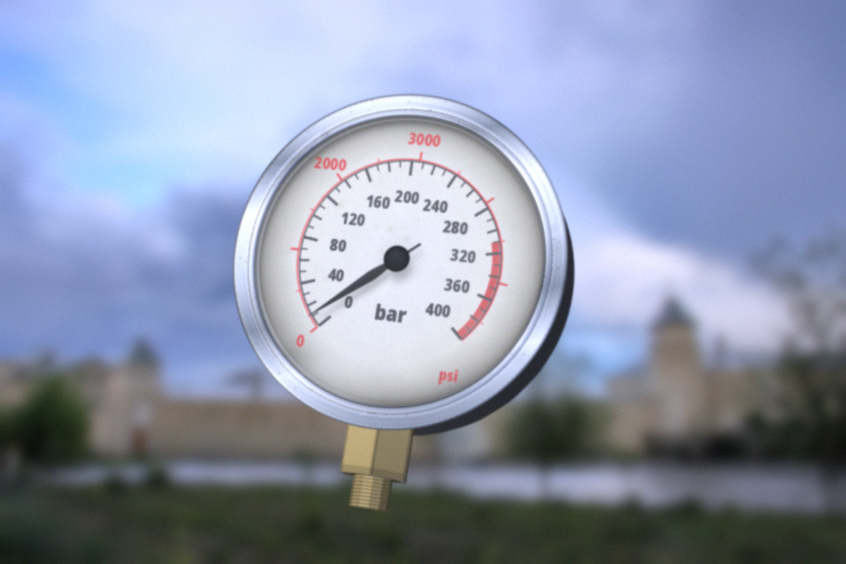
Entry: 10bar
